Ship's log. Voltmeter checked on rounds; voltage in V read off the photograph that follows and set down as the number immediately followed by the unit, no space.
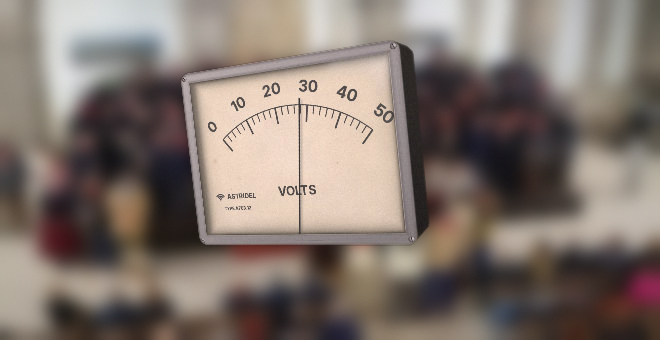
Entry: 28V
